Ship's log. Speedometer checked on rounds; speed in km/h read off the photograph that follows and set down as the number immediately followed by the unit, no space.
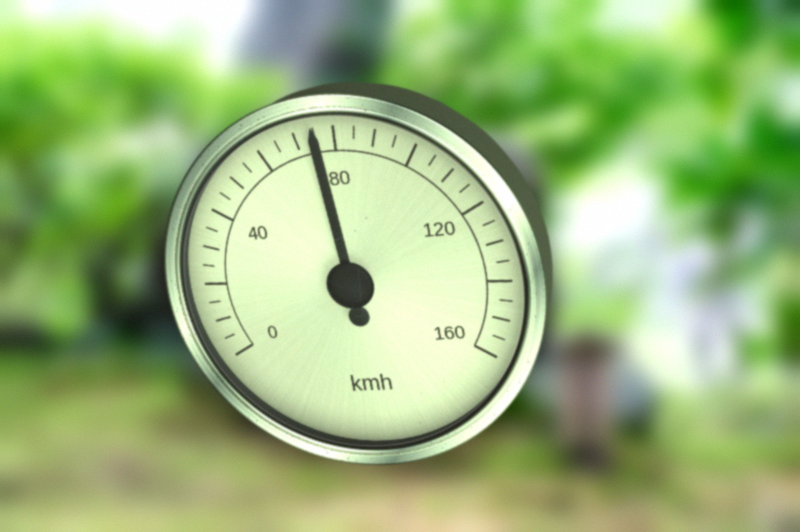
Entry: 75km/h
